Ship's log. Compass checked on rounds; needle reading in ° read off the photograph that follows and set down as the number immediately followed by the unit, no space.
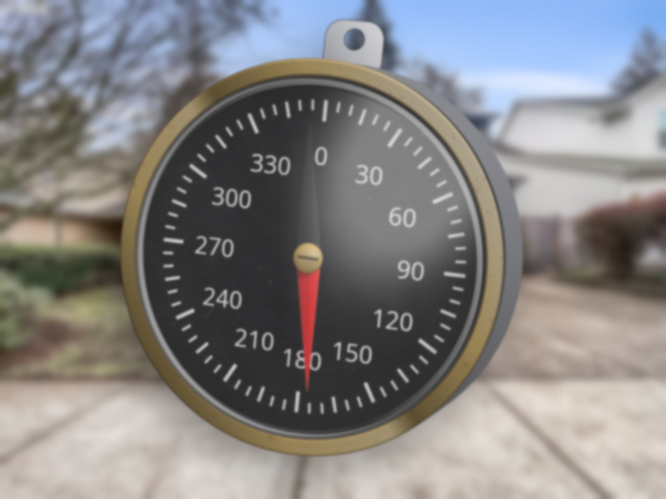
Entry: 175°
